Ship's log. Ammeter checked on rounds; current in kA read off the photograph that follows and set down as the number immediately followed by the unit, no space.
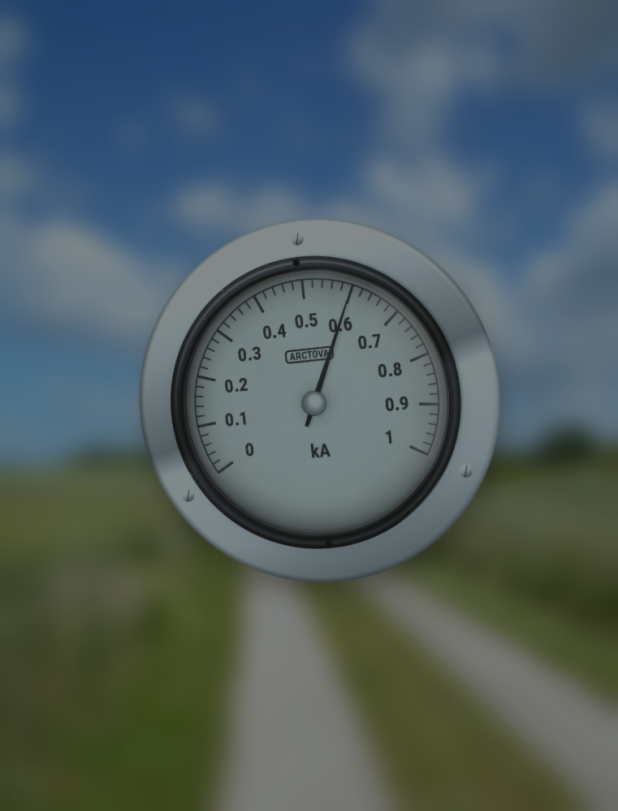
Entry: 0.6kA
